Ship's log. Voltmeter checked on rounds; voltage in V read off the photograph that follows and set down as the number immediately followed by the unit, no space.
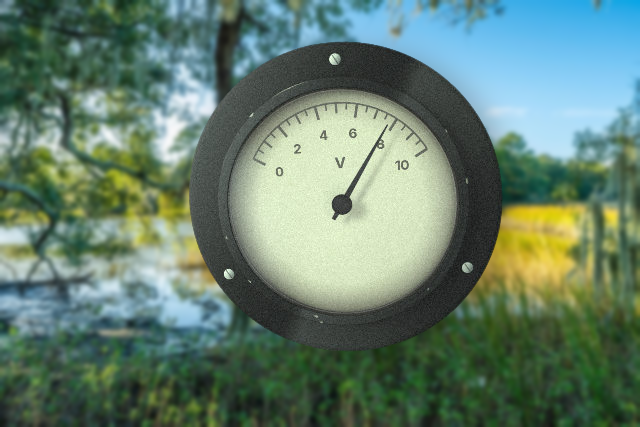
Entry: 7.75V
